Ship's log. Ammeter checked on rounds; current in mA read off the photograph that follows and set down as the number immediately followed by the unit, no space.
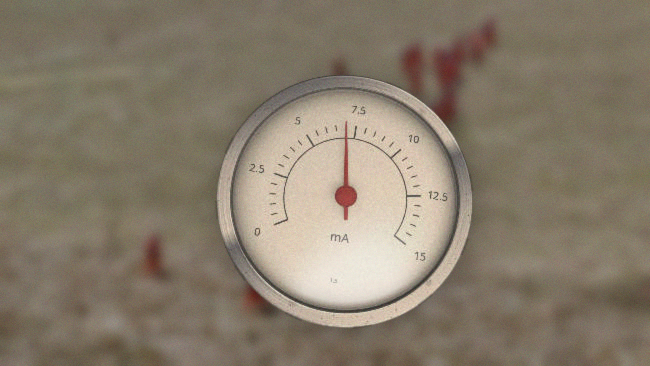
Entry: 7mA
